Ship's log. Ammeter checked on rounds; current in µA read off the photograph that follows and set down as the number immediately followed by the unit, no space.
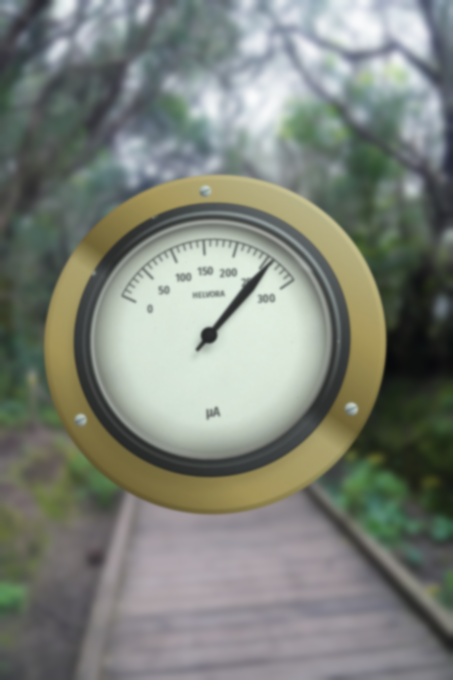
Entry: 260µA
